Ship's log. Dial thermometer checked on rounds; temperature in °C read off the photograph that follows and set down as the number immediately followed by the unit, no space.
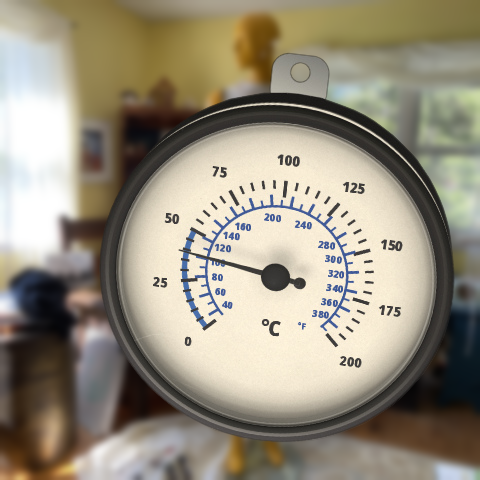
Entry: 40°C
